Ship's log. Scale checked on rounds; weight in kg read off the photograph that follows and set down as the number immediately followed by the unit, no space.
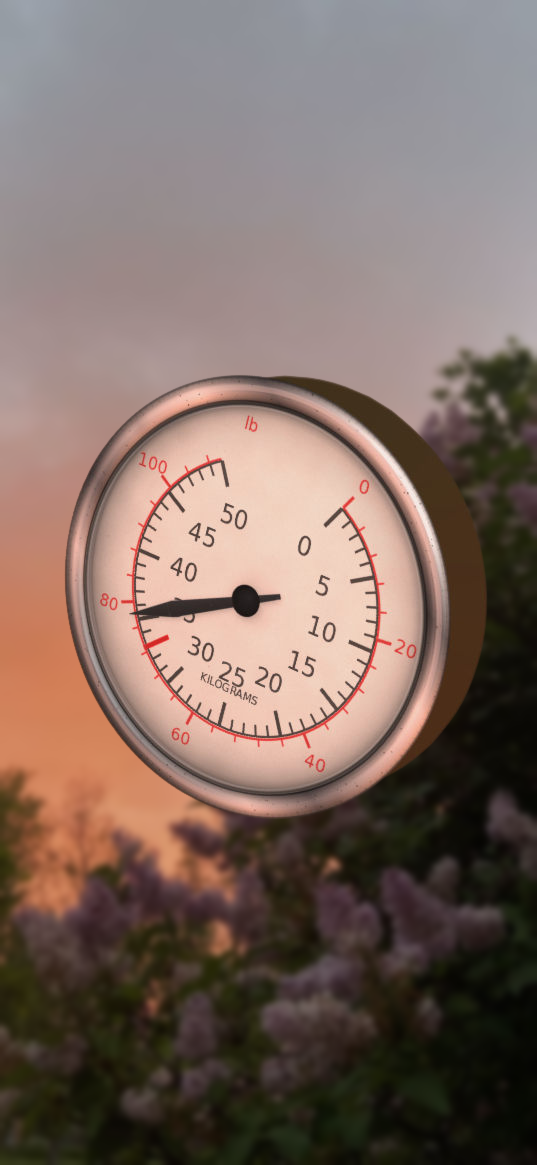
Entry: 35.5kg
